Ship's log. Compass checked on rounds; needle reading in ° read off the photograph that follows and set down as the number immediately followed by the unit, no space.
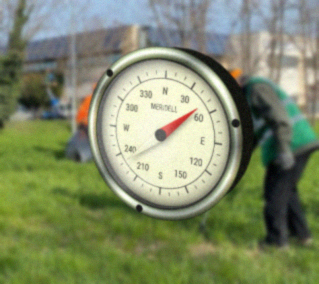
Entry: 50°
